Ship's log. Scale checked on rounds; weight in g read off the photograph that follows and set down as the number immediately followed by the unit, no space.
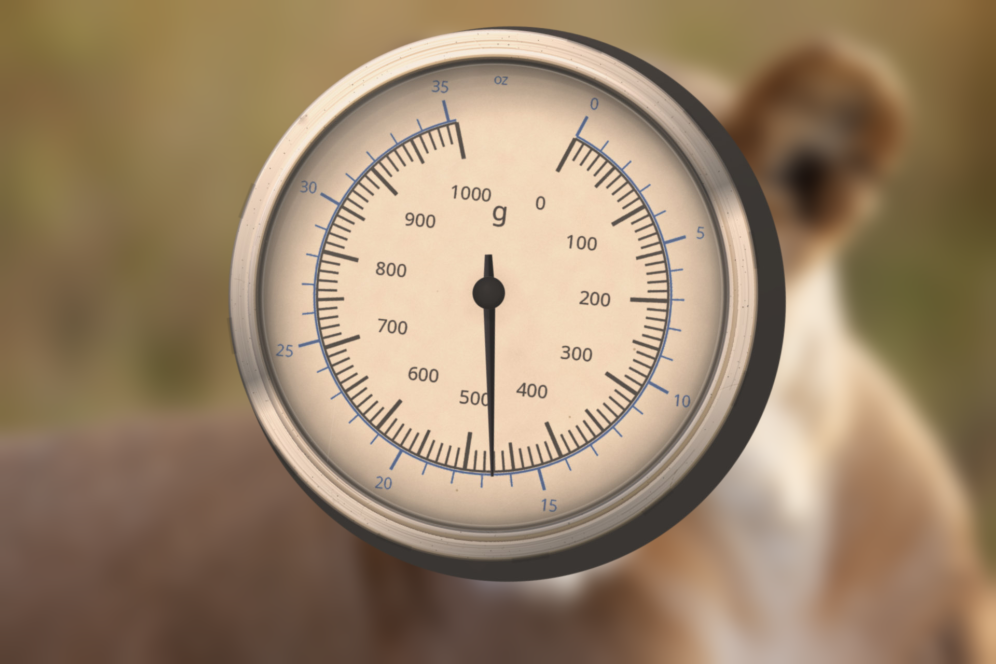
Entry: 470g
